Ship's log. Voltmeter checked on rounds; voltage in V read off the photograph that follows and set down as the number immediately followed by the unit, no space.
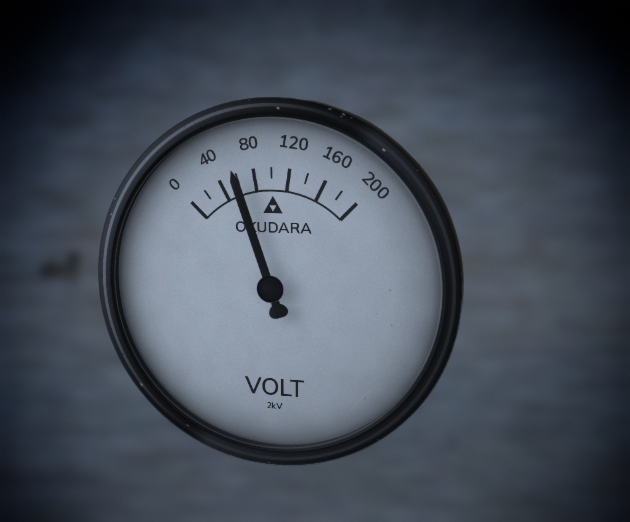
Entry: 60V
